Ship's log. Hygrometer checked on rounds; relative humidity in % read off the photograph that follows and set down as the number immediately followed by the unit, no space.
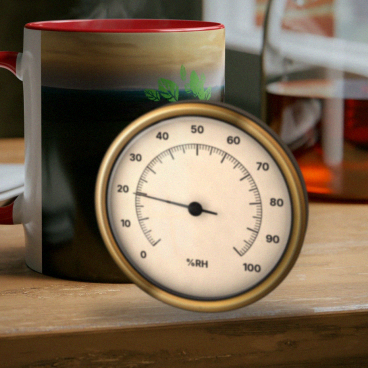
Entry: 20%
